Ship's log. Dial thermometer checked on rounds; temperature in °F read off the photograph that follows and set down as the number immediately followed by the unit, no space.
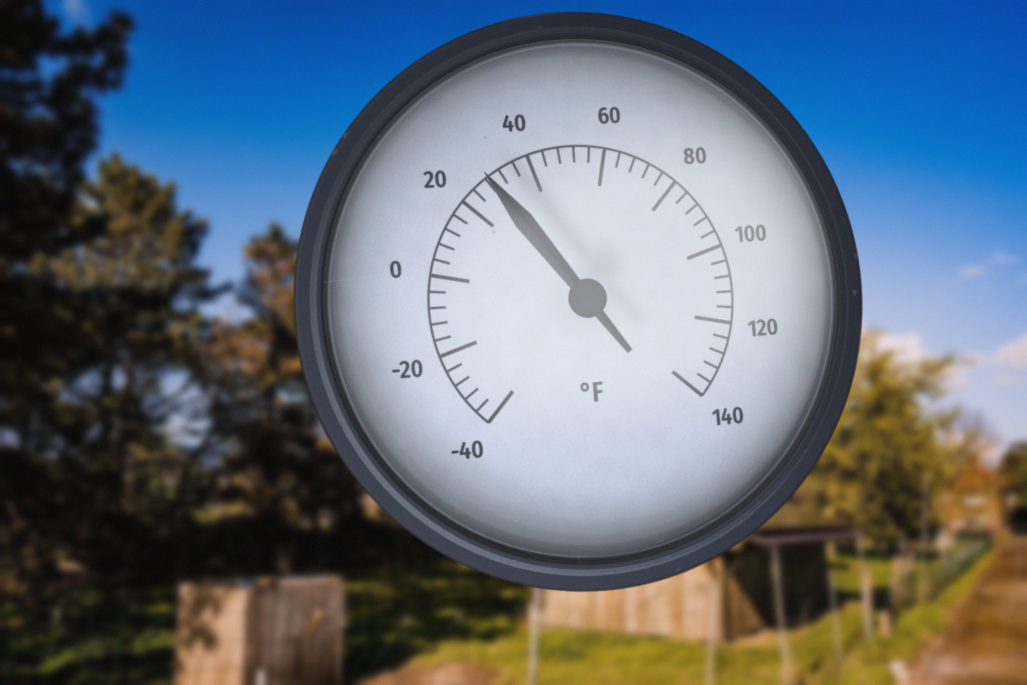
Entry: 28°F
